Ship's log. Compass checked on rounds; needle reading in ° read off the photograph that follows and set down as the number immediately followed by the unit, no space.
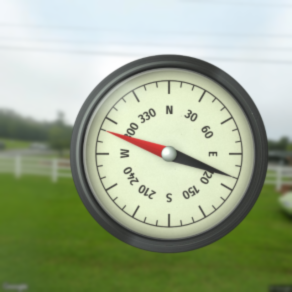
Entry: 290°
